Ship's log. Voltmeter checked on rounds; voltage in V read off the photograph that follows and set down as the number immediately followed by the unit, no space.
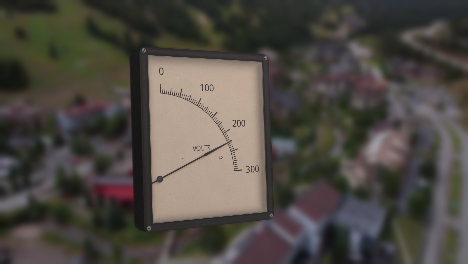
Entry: 225V
